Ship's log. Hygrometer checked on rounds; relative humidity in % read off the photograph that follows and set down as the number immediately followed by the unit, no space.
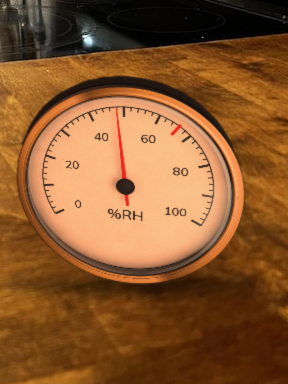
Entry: 48%
